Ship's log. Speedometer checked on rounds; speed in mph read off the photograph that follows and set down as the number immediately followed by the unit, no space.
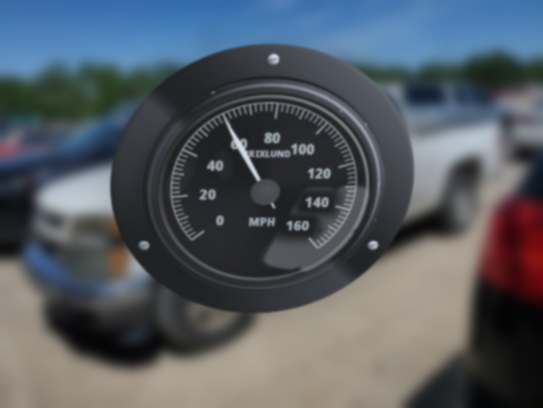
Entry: 60mph
